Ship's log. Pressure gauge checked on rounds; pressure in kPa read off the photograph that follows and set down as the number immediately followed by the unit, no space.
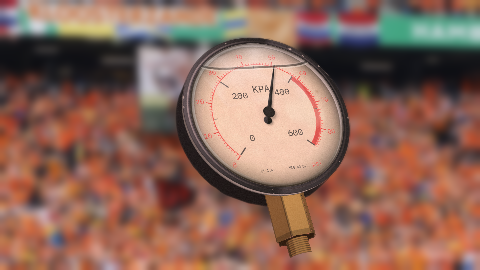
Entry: 350kPa
